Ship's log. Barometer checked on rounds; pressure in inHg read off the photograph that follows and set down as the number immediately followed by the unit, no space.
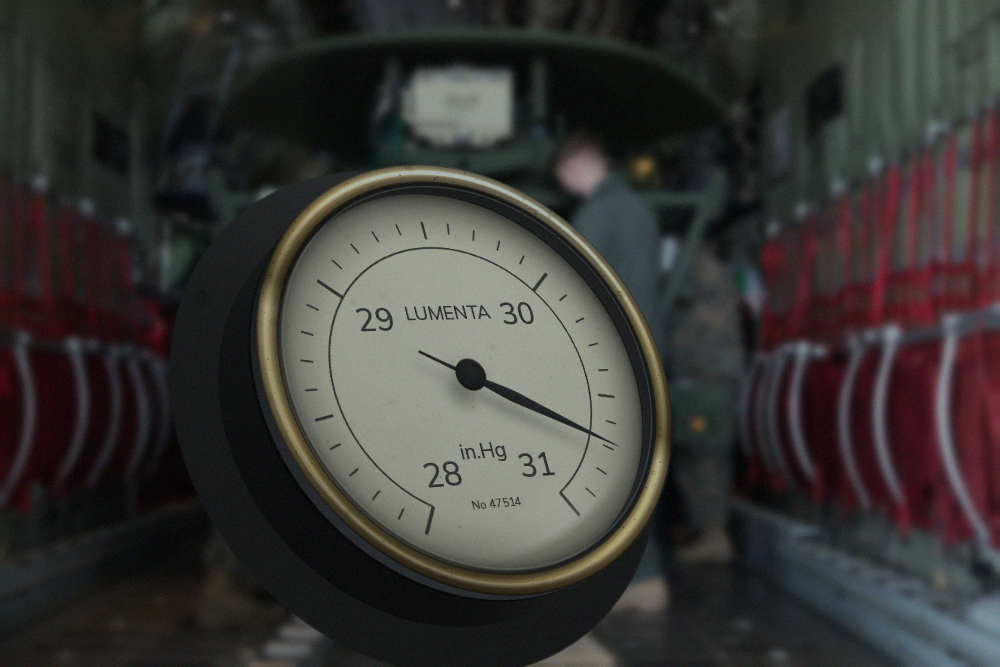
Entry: 30.7inHg
